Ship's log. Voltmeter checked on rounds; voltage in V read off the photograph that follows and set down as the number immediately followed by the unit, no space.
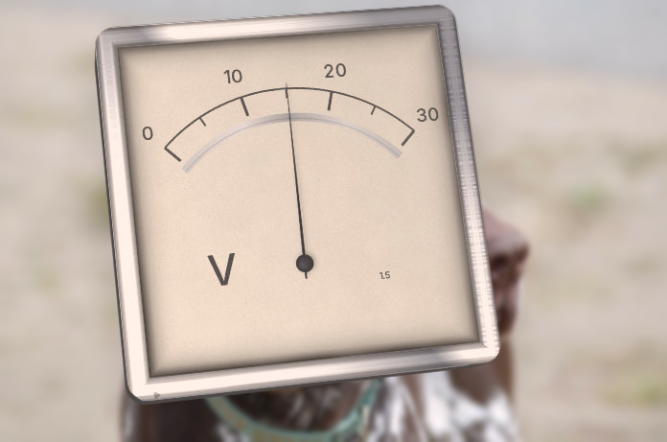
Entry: 15V
